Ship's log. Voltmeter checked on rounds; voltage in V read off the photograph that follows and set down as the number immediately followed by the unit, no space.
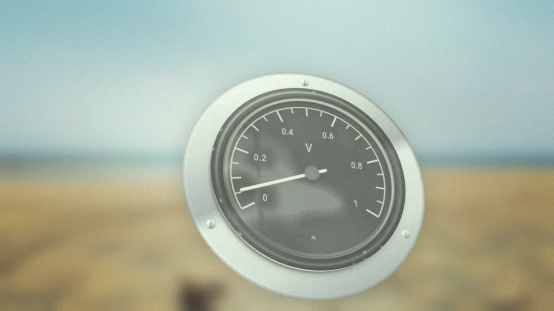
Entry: 0.05V
